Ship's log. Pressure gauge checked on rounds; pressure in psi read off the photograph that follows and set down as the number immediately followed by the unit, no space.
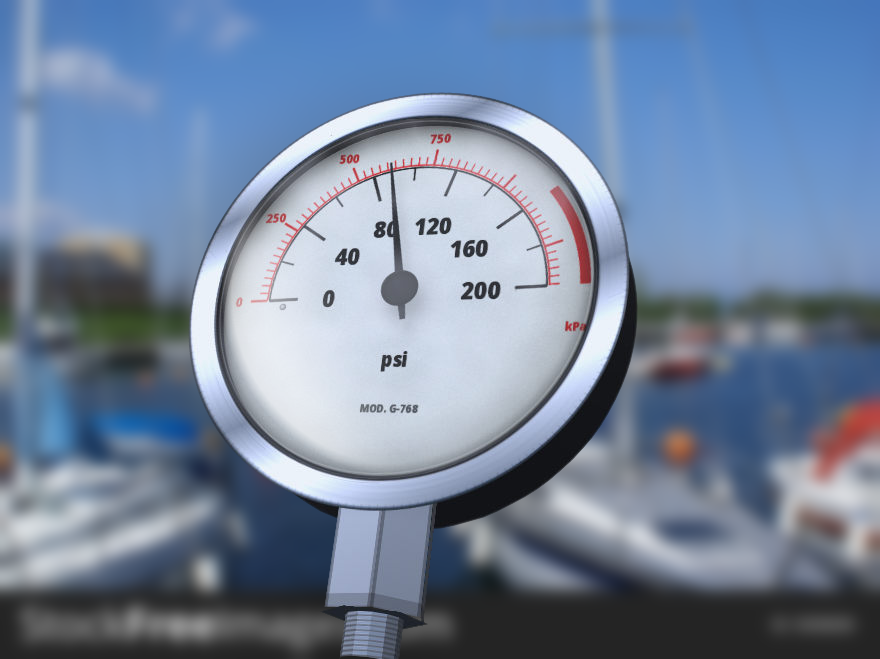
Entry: 90psi
